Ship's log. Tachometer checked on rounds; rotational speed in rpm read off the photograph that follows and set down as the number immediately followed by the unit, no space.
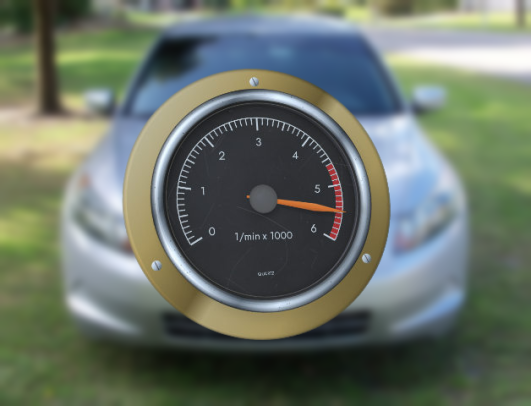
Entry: 5500rpm
